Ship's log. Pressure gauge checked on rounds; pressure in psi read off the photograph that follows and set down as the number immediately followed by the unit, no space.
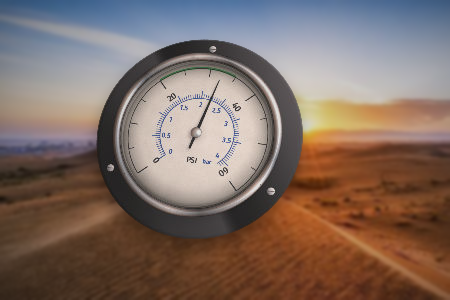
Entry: 32.5psi
